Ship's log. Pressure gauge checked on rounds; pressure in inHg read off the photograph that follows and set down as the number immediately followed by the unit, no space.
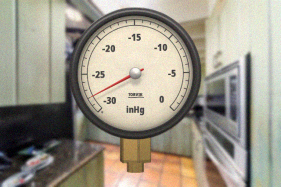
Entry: -28inHg
